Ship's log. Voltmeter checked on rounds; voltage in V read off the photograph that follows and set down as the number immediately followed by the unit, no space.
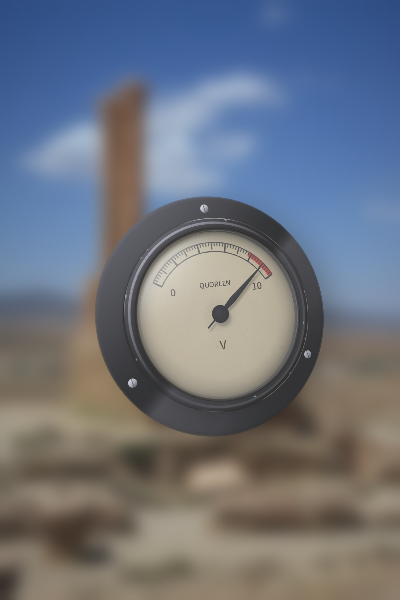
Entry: 9V
